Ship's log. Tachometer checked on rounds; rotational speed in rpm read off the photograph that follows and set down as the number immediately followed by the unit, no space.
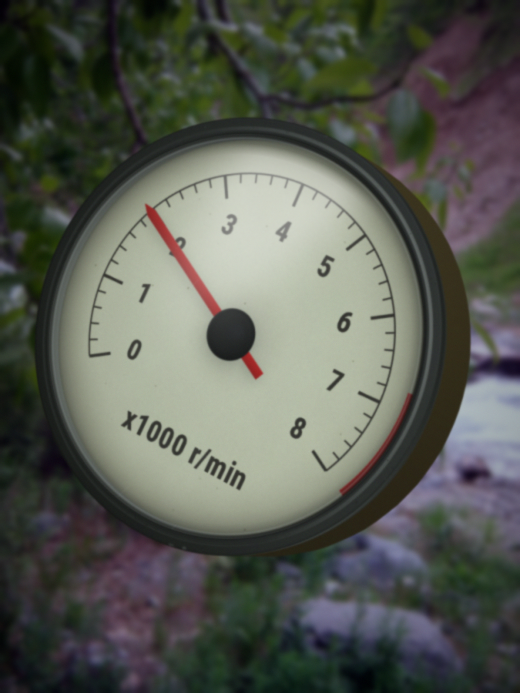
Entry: 2000rpm
